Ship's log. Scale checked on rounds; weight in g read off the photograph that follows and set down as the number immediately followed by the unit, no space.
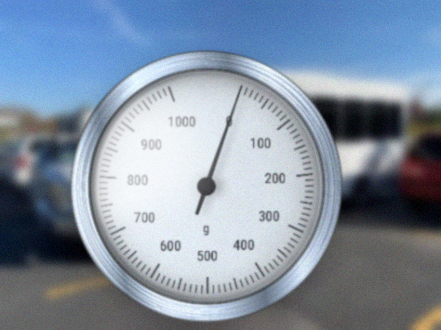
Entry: 0g
